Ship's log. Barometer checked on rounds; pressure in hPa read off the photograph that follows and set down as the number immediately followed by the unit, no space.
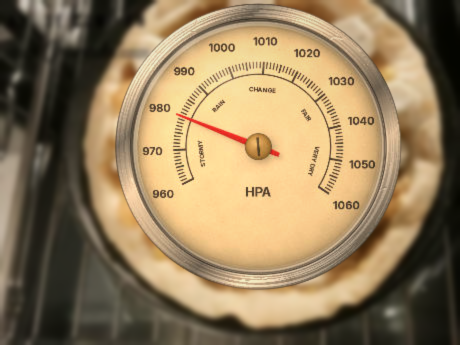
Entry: 980hPa
